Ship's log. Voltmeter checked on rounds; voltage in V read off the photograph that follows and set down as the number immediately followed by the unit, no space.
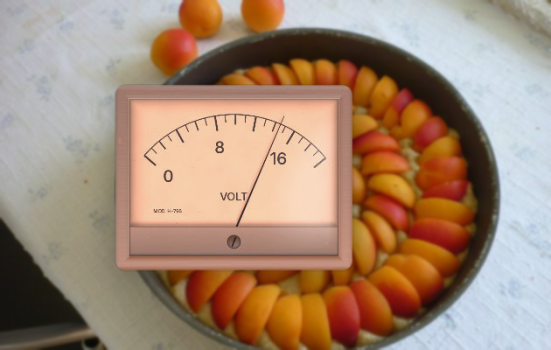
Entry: 14.5V
